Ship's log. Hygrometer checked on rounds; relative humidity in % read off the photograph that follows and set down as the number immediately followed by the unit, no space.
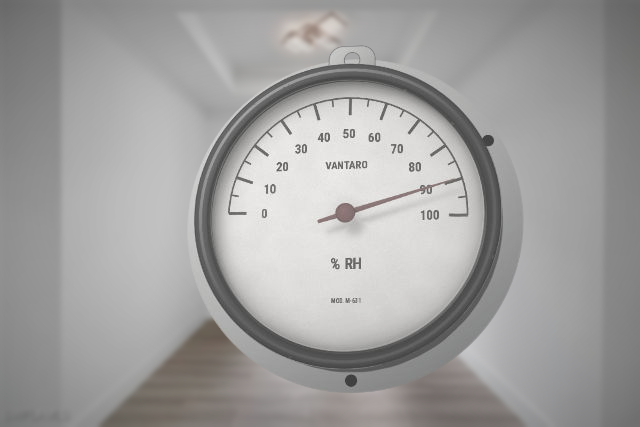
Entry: 90%
